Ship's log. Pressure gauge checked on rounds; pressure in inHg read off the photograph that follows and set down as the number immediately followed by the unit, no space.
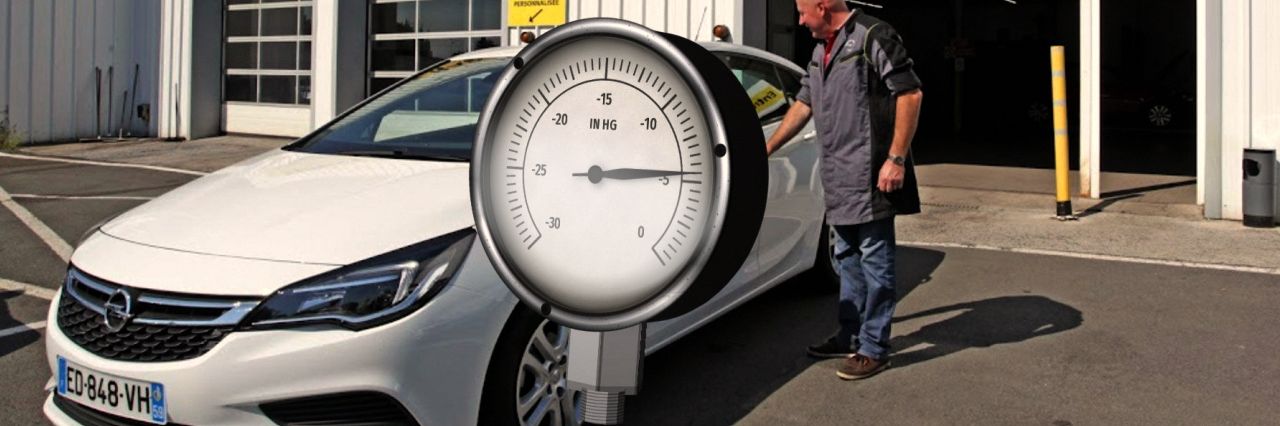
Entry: -5.5inHg
